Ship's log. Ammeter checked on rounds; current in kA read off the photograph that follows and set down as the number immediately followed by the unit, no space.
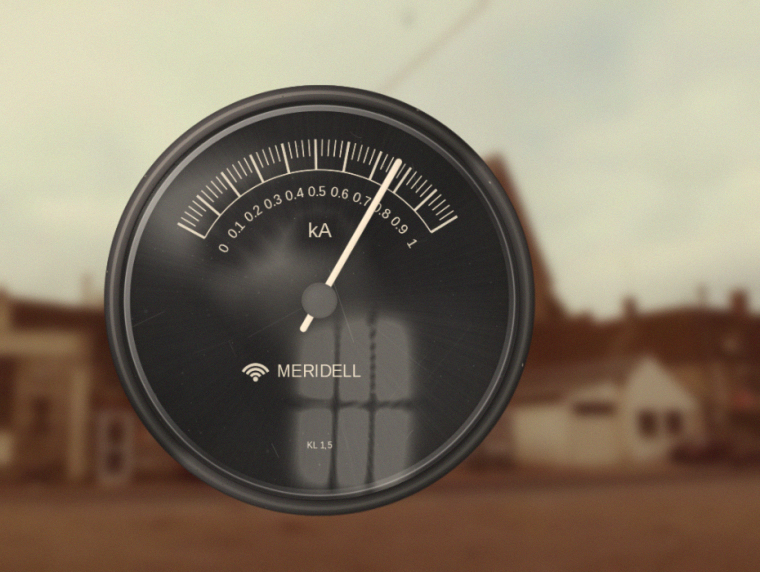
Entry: 0.76kA
